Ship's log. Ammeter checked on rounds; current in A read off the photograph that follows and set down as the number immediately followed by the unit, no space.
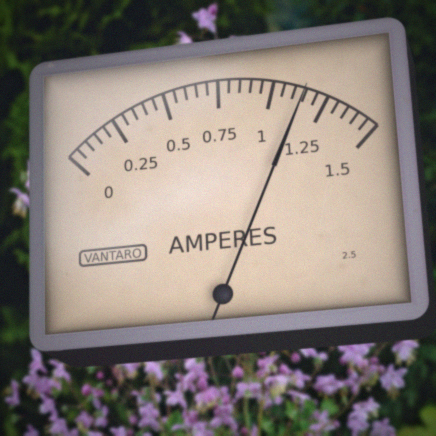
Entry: 1.15A
